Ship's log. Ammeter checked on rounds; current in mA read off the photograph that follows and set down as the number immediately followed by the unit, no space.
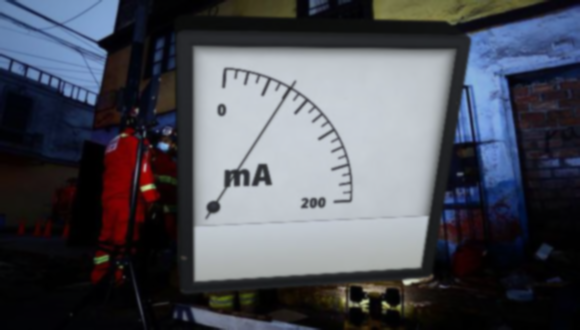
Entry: 60mA
